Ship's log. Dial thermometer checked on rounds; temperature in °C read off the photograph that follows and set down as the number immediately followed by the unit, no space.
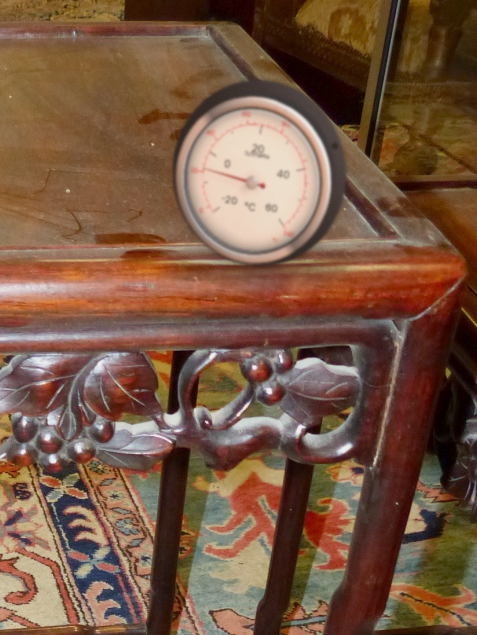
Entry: -5°C
